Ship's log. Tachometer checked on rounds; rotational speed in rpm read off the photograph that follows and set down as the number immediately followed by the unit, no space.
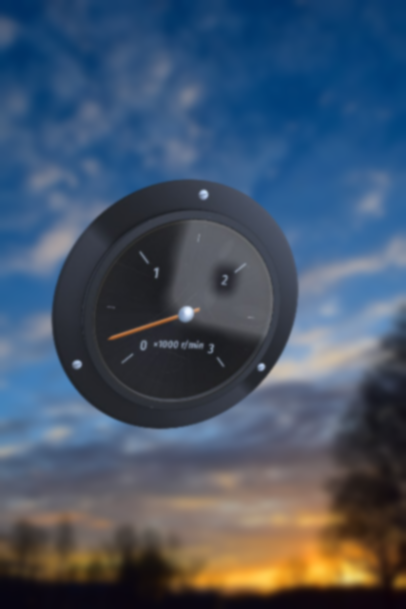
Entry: 250rpm
